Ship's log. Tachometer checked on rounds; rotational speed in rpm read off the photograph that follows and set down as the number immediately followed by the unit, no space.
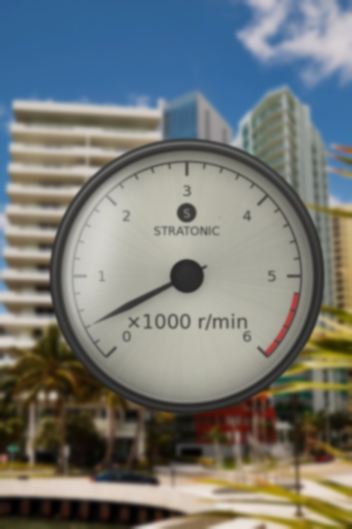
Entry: 400rpm
